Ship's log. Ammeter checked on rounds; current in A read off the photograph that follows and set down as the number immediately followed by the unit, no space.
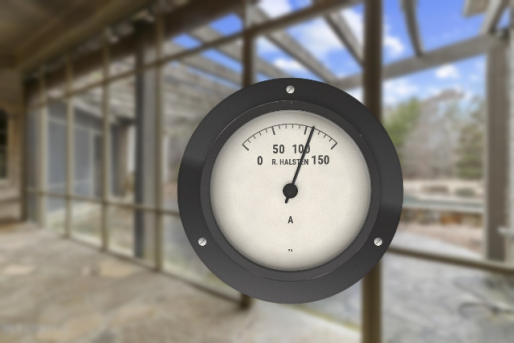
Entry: 110A
